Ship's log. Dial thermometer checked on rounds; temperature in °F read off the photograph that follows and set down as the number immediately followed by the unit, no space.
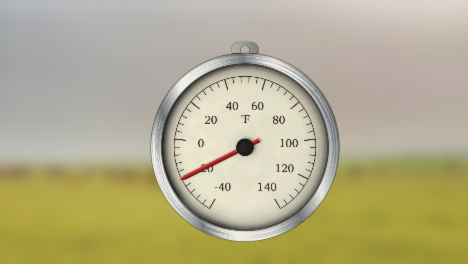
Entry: -20°F
